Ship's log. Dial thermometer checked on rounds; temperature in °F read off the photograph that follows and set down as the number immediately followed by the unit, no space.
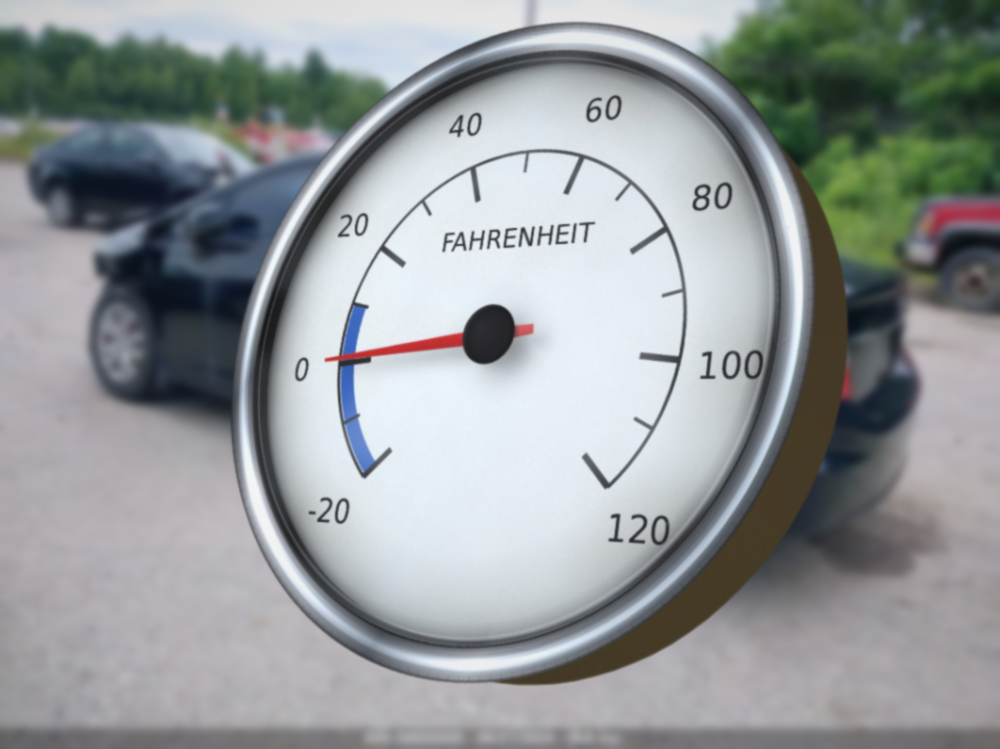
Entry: 0°F
